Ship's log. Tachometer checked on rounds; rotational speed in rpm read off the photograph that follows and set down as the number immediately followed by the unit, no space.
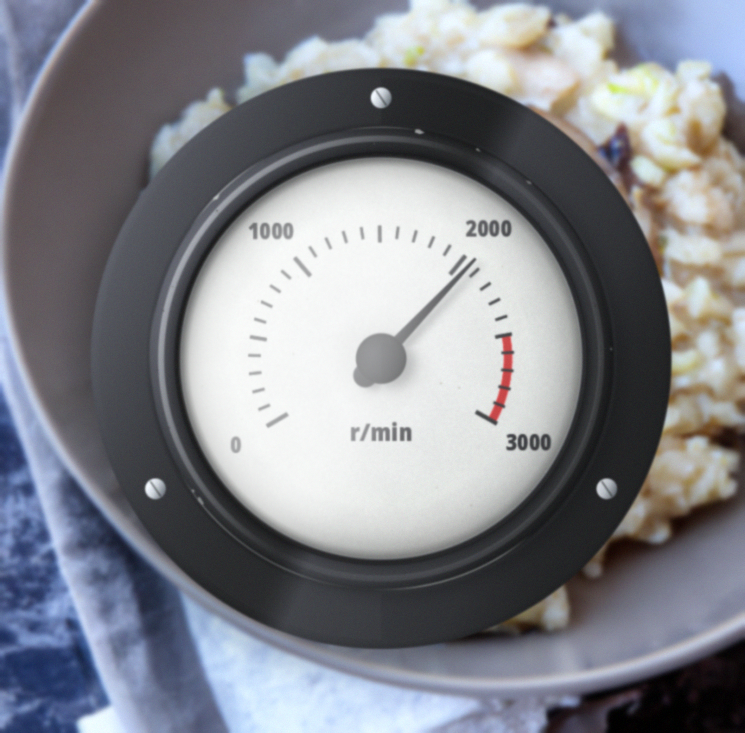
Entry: 2050rpm
